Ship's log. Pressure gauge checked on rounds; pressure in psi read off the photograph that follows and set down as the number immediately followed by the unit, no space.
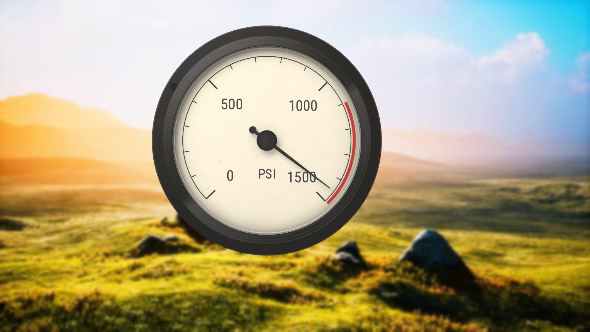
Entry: 1450psi
